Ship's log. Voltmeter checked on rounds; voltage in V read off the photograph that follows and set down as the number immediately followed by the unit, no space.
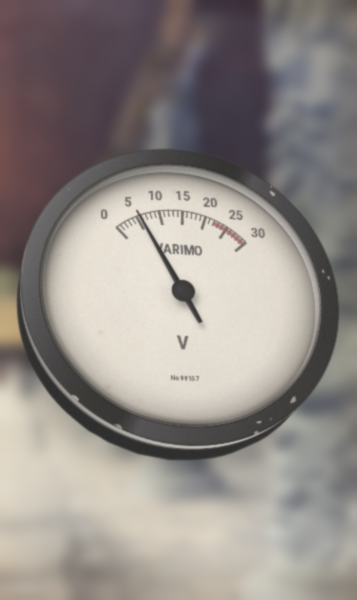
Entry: 5V
